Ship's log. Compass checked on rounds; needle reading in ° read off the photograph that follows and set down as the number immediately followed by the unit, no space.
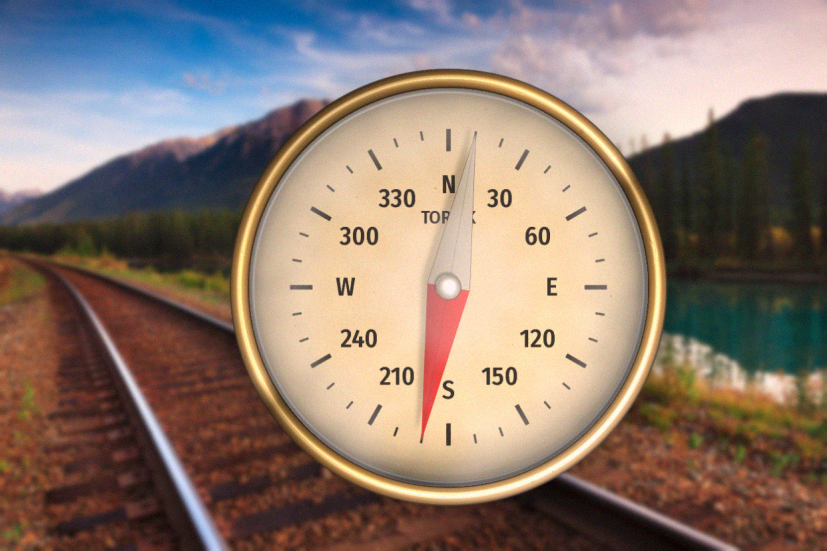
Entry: 190°
